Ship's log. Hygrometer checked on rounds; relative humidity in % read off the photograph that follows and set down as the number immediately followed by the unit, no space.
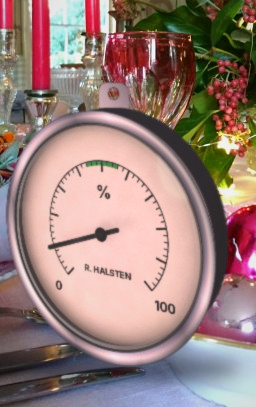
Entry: 10%
